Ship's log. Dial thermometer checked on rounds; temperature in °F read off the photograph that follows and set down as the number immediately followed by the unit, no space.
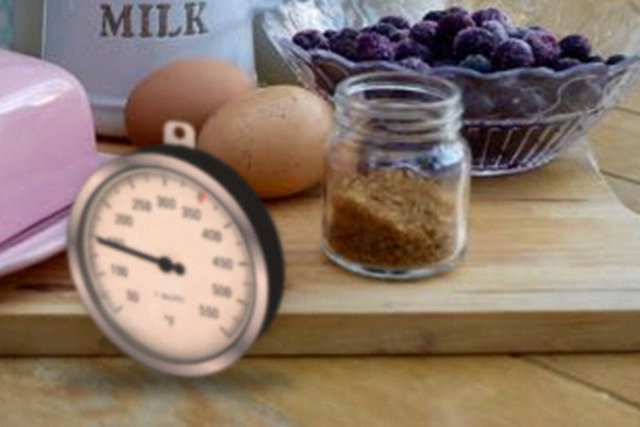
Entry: 150°F
